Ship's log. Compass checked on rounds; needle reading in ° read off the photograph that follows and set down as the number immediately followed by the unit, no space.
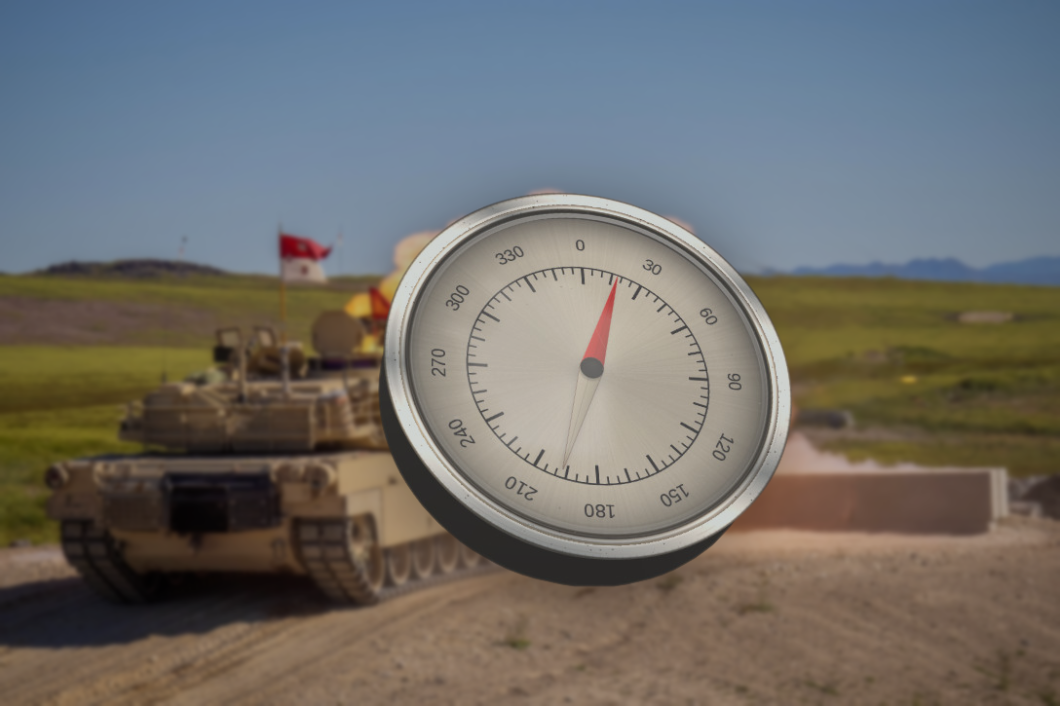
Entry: 17.5°
